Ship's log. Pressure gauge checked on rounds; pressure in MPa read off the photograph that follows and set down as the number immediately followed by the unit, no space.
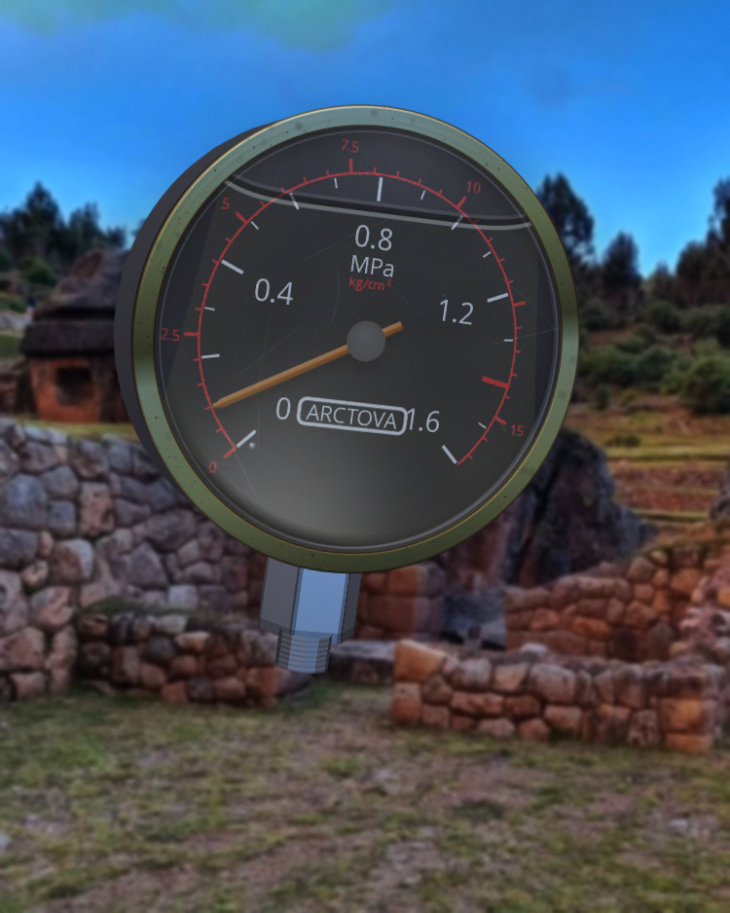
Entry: 0.1MPa
